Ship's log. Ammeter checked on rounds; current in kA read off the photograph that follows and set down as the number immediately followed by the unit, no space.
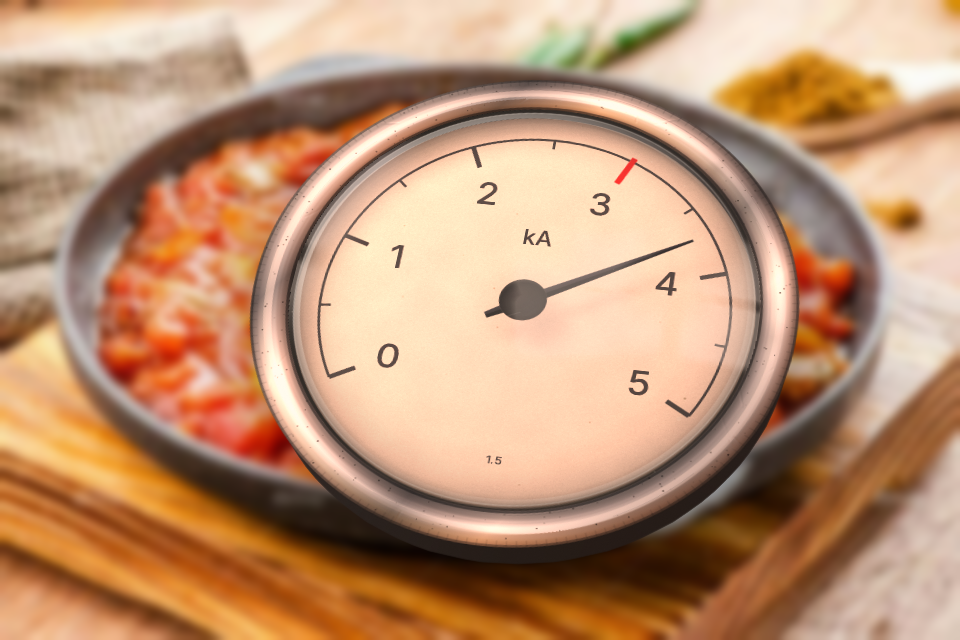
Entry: 3.75kA
